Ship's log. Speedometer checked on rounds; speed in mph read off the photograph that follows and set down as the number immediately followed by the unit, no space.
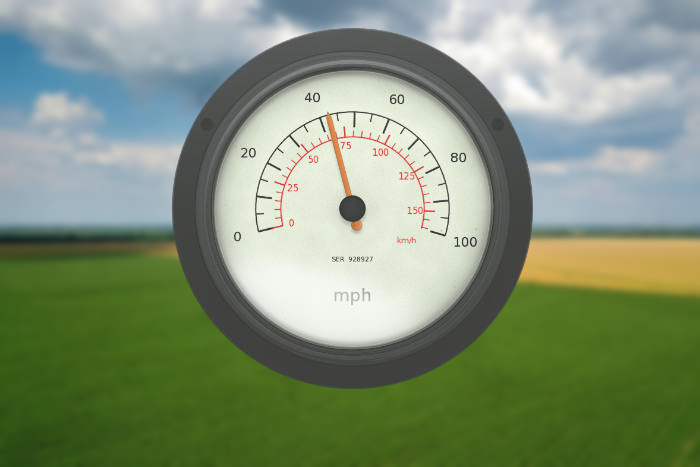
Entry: 42.5mph
